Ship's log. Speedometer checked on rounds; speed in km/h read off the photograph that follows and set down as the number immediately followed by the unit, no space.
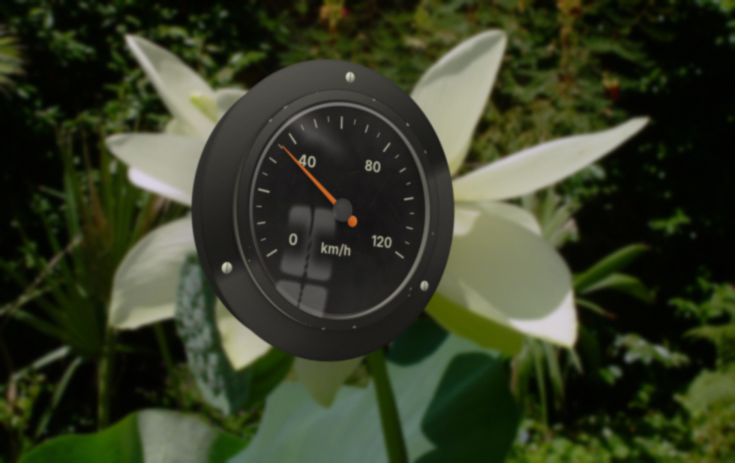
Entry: 35km/h
